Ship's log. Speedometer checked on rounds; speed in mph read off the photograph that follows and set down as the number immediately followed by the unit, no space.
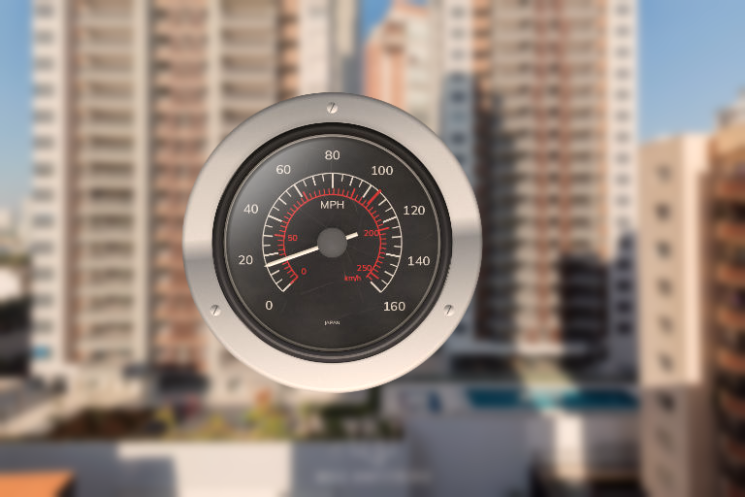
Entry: 15mph
